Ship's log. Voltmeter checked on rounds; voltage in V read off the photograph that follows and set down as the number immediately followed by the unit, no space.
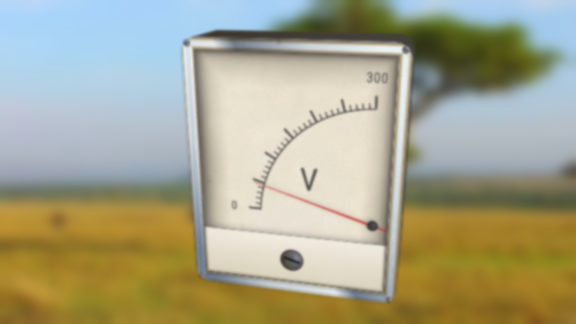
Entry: 50V
